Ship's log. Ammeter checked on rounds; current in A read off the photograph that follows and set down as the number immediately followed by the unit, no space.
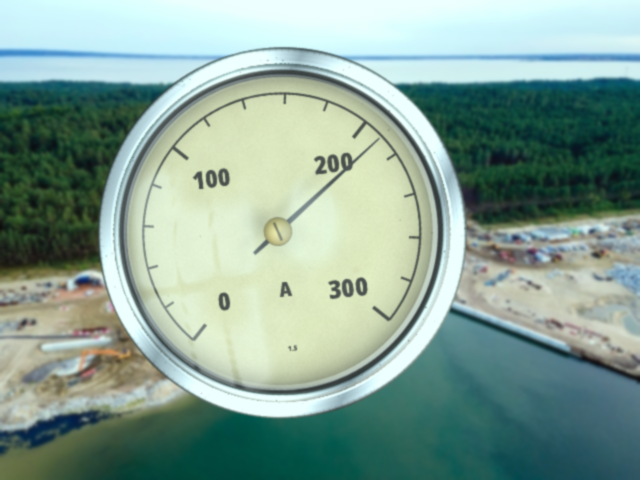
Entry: 210A
